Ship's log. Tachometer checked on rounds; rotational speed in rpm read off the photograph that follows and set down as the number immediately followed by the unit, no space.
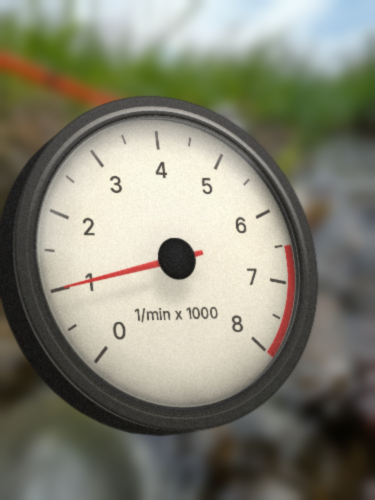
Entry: 1000rpm
